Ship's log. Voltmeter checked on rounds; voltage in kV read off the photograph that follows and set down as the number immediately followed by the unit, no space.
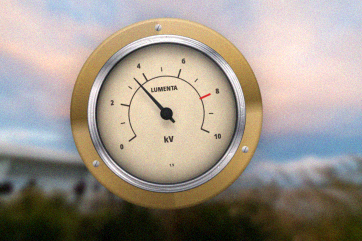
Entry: 3.5kV
